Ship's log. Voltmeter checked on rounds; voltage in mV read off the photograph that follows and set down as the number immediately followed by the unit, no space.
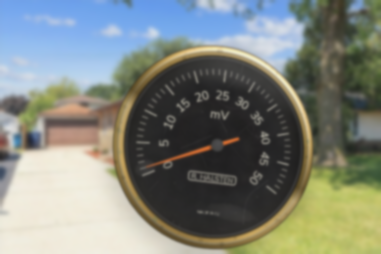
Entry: 1mV
